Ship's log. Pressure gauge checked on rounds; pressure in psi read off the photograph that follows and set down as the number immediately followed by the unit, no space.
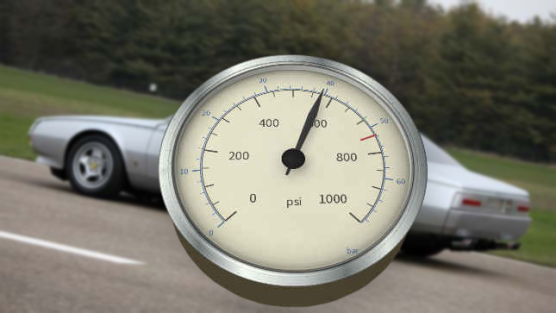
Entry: 575psi
